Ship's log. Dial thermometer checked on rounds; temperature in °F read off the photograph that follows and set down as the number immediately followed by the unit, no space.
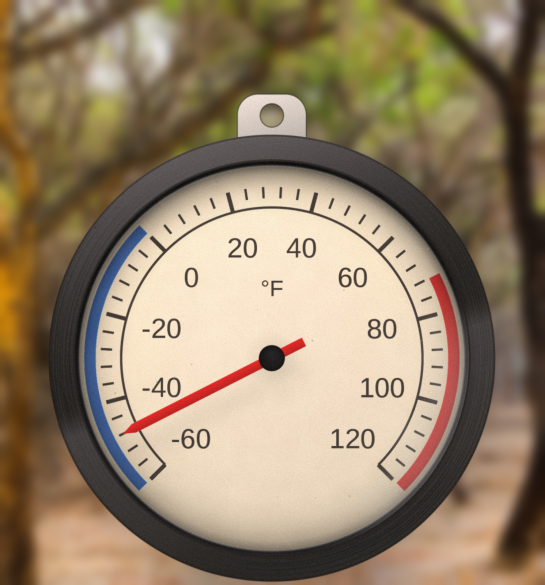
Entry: -48°F
